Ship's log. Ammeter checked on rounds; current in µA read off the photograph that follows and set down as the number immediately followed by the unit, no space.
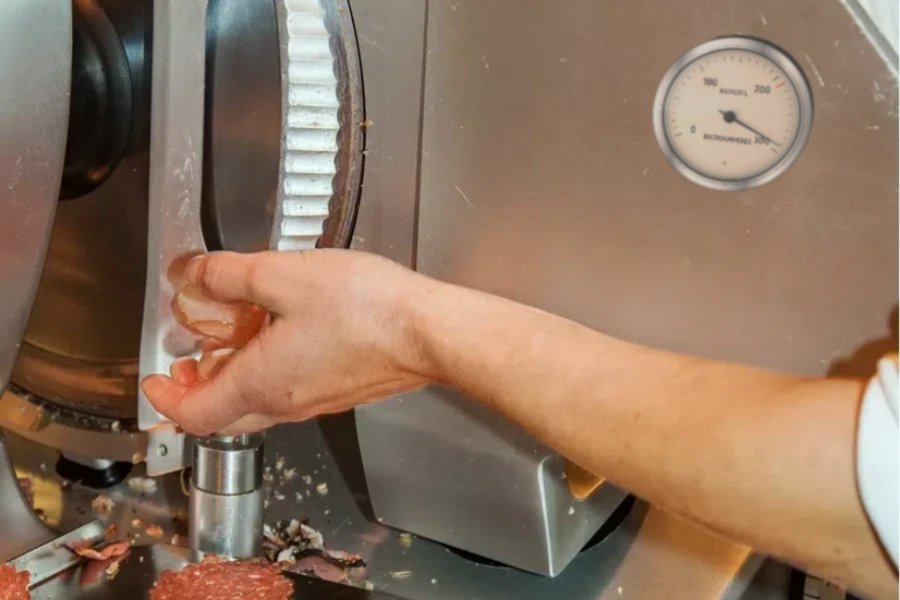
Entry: 290µA
